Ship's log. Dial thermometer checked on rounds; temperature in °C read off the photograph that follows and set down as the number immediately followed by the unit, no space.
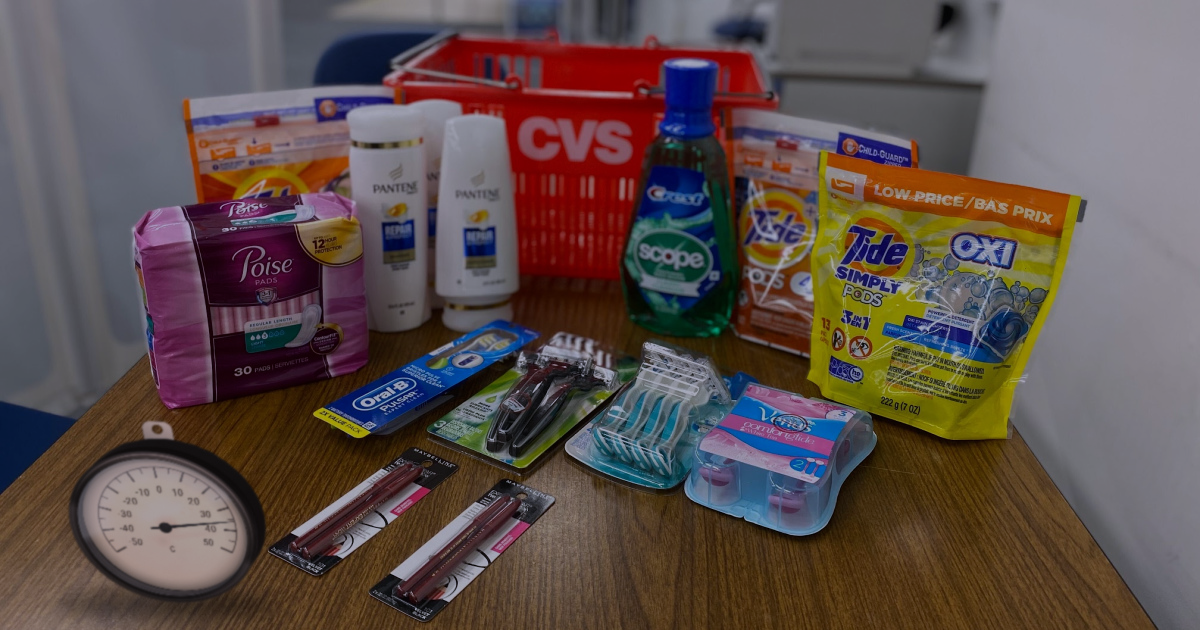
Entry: 35°C
